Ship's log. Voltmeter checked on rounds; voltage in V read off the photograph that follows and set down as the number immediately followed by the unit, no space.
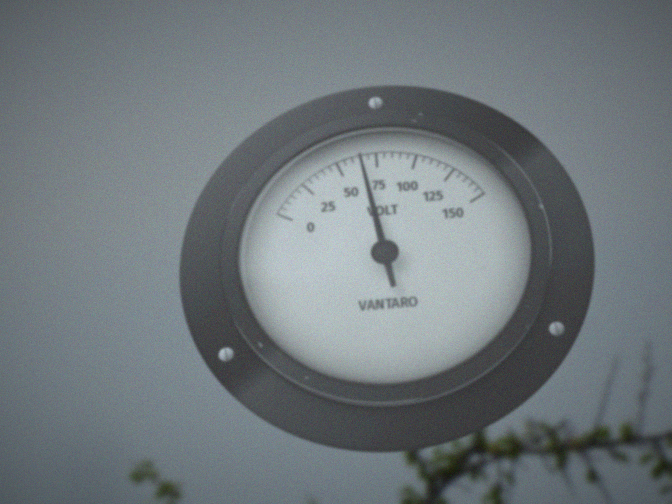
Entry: 65V
